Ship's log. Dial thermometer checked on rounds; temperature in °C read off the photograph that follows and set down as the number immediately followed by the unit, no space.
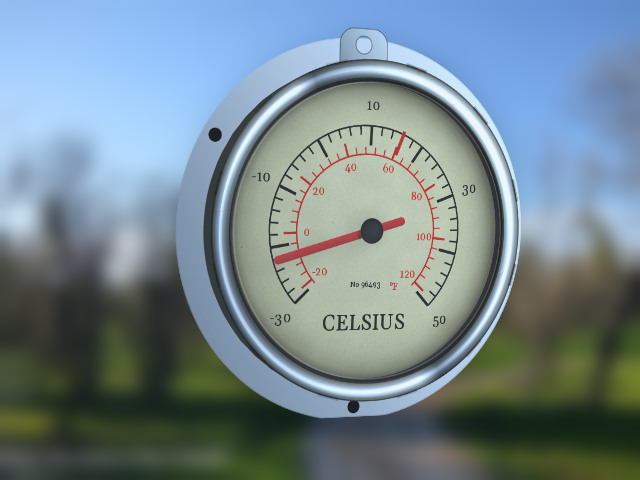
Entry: -22°C
